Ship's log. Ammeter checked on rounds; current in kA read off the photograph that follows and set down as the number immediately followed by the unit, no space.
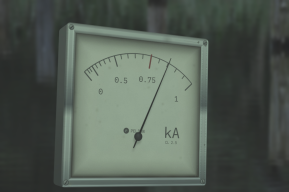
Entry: 0.85kA
